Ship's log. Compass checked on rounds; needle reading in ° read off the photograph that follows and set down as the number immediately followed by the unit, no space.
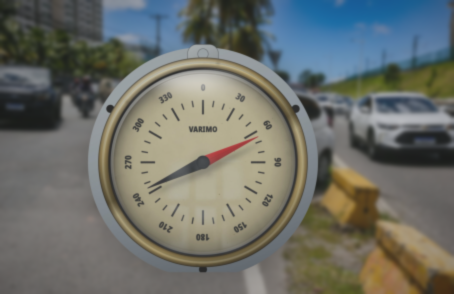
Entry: 65°
